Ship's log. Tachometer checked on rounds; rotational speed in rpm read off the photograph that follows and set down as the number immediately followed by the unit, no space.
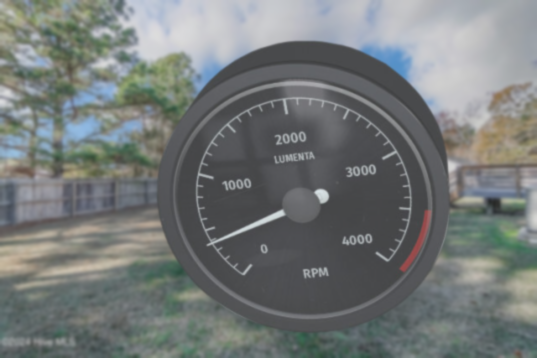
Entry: 400rpm
